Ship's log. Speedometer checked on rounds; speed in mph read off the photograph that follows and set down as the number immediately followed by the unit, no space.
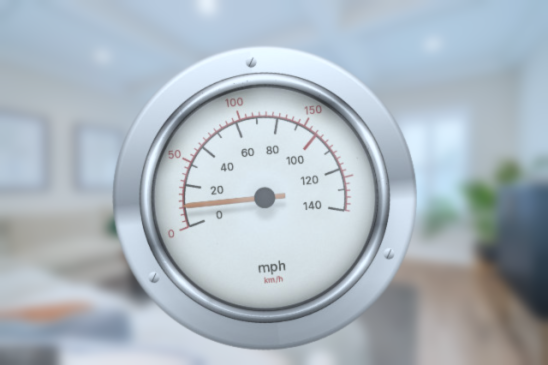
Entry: 10mph
